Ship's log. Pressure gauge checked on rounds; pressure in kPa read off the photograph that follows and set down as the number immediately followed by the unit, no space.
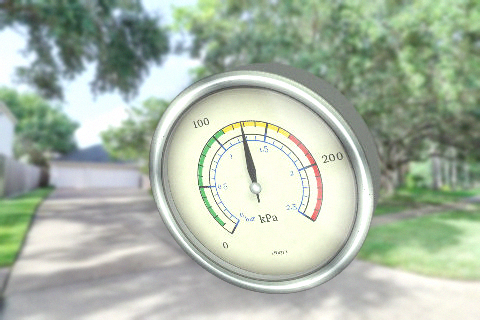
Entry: 130kPa
